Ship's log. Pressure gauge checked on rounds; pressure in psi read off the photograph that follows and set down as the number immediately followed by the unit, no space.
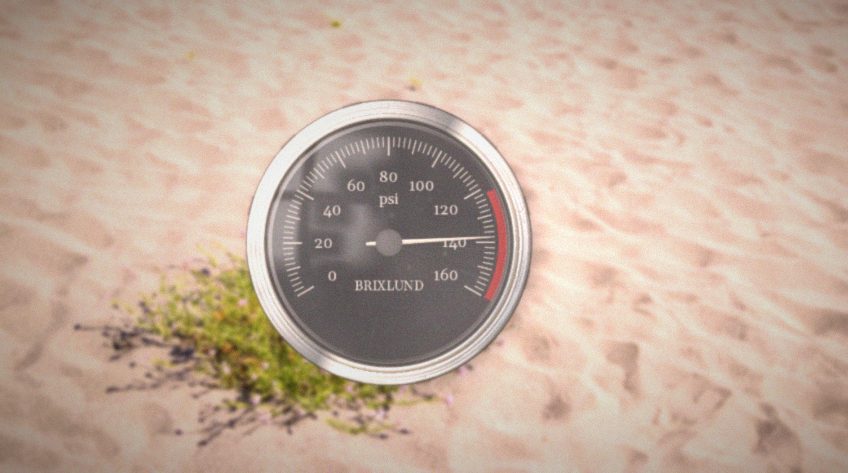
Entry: 138psi
